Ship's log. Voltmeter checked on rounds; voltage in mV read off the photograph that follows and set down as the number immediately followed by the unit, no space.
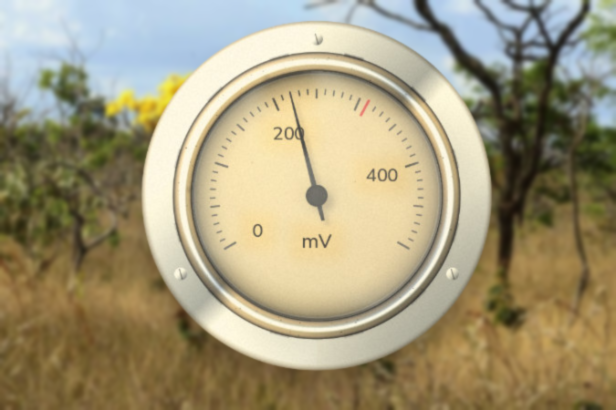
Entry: 220mV
